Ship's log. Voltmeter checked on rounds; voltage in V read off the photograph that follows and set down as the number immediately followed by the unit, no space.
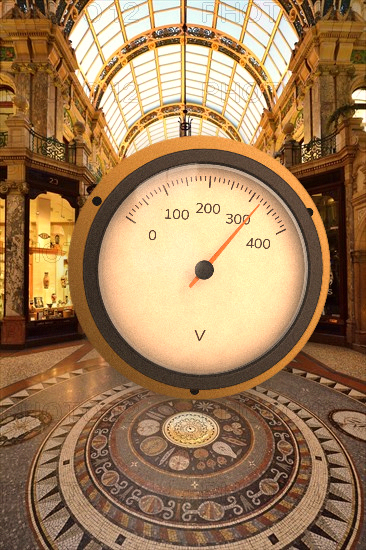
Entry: 320V
